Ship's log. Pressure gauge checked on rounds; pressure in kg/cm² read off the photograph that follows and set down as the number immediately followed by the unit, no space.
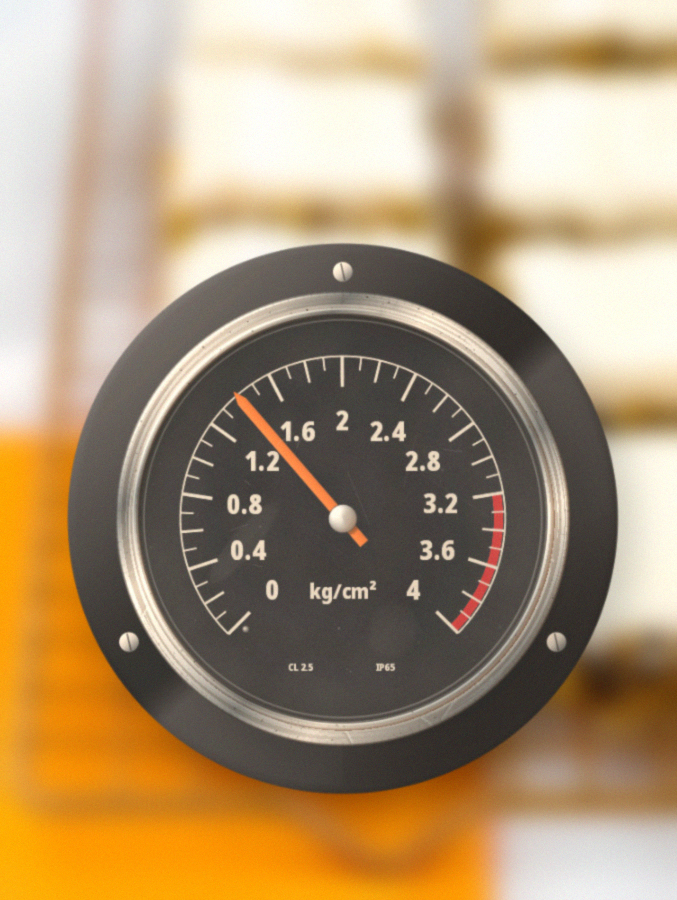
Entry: 1.4kg/cm²
